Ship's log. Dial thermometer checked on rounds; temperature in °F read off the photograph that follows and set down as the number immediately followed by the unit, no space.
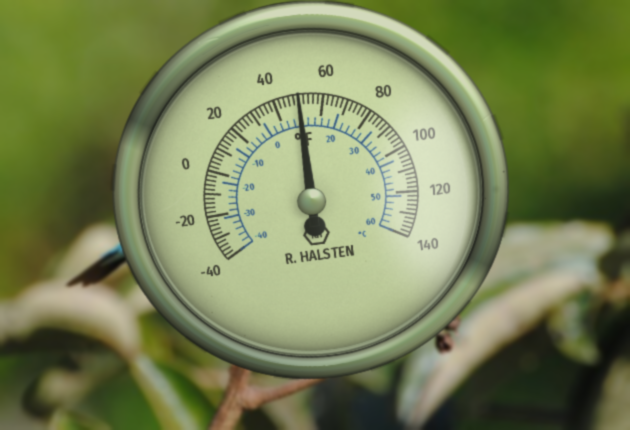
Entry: 50°F
